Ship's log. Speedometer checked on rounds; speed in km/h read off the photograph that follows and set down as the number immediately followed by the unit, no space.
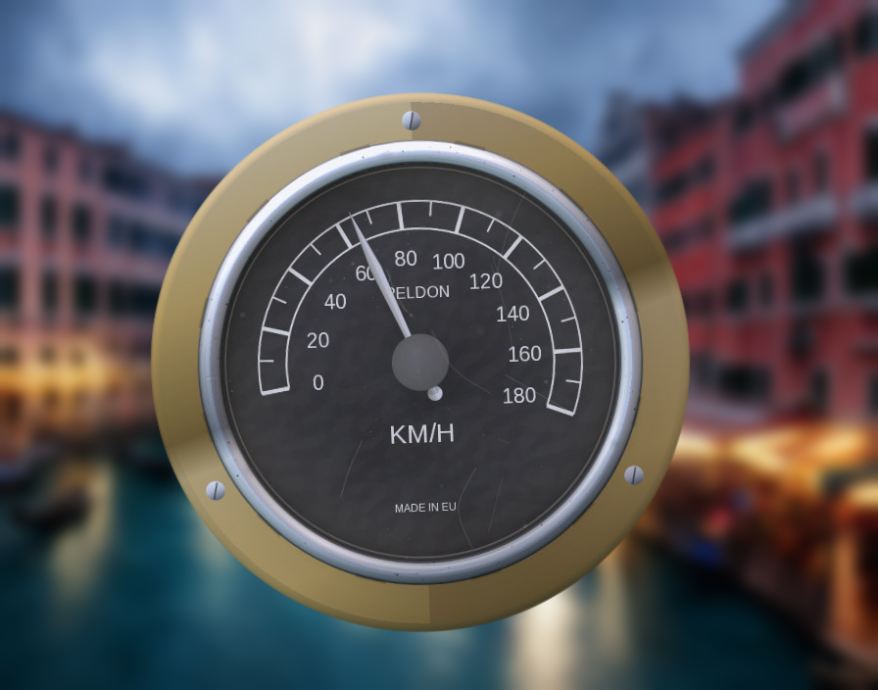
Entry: 65km/h
